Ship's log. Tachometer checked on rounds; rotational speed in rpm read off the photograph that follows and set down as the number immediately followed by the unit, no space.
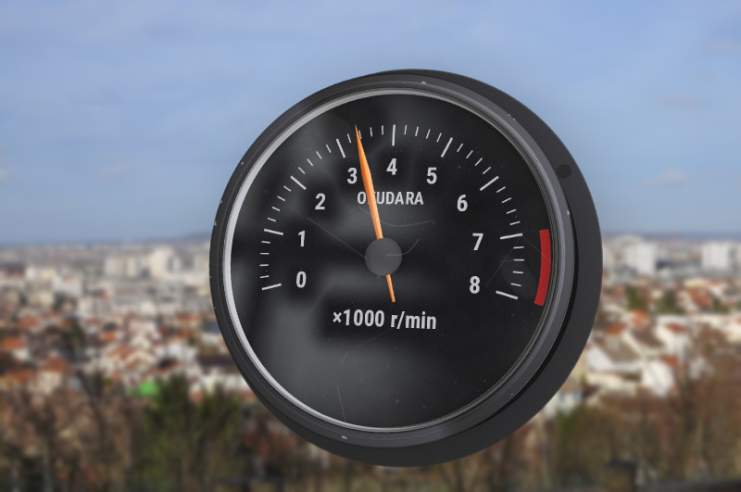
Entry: 3400rpm
